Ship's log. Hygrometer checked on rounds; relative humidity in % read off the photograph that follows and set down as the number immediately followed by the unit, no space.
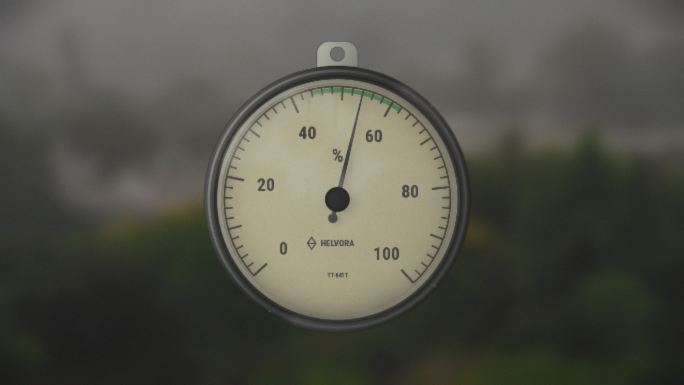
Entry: 54%
